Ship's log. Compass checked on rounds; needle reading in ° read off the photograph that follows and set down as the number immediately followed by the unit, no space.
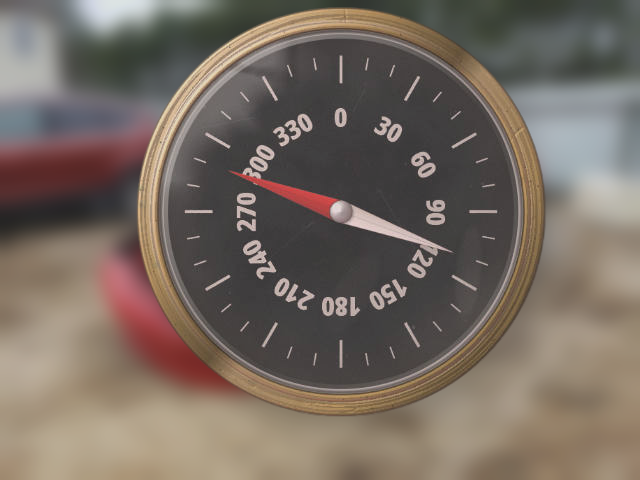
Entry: 290°
